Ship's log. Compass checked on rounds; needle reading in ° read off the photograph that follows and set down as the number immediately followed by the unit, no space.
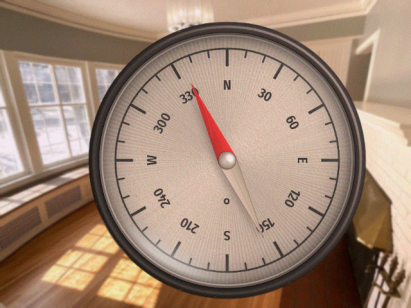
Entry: 335°
